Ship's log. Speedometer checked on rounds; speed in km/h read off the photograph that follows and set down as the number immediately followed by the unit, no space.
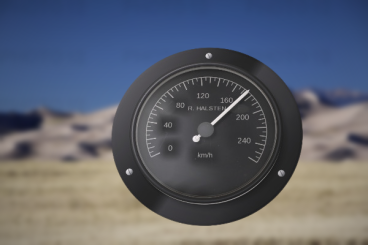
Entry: 175km/h
